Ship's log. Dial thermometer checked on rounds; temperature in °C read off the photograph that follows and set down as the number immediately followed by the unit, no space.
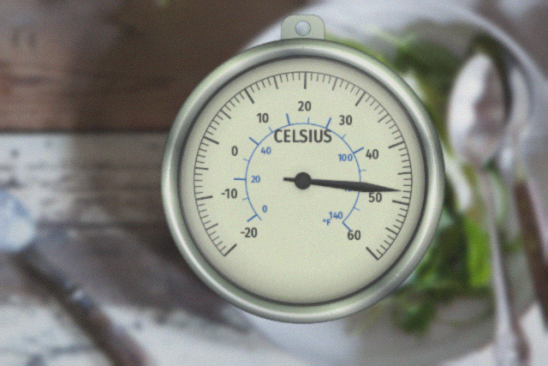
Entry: 48°C
